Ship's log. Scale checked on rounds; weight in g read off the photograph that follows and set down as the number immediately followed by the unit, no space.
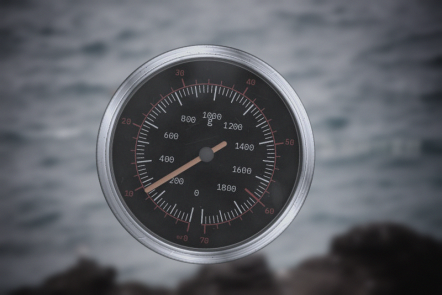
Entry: 260g
